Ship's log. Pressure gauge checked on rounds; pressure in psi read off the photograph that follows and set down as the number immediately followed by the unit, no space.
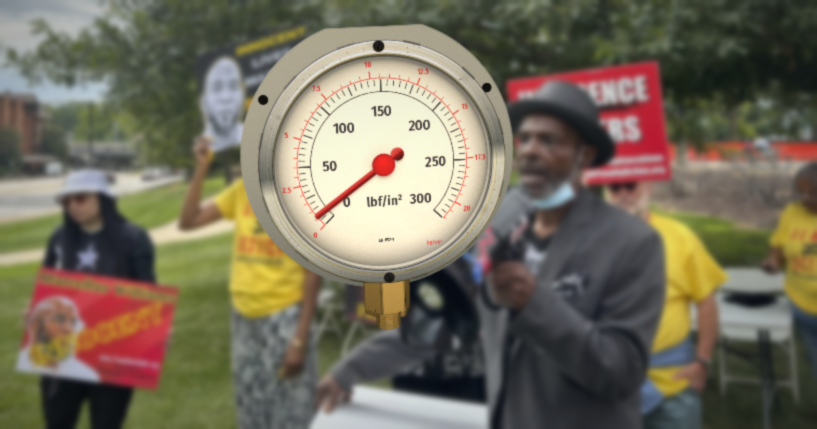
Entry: 10psi
